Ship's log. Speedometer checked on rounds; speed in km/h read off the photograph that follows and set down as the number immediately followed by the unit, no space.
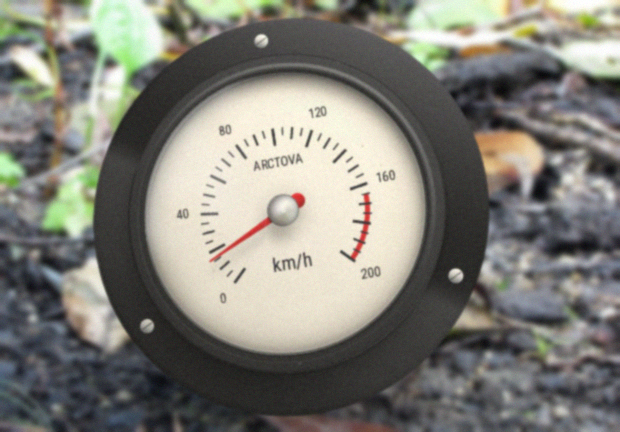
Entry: 15km/h
